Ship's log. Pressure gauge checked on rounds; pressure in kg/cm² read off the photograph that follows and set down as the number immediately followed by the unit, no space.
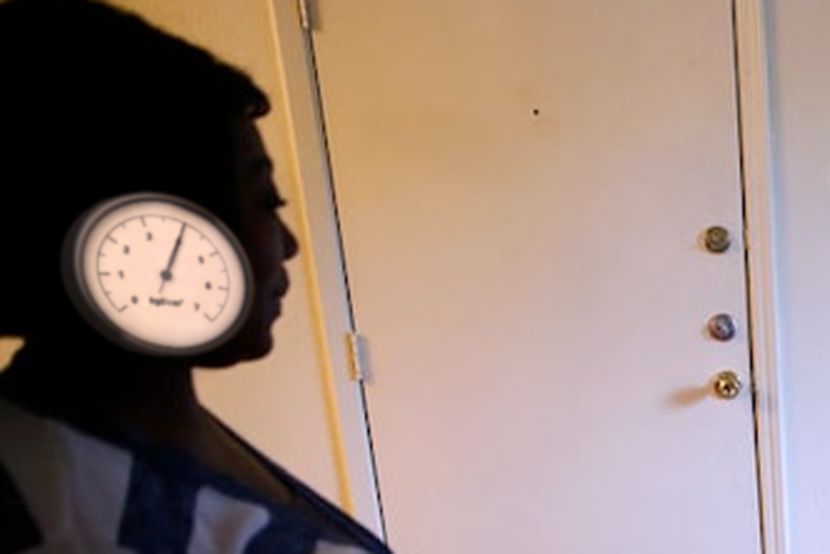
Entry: 4kg/cm²
